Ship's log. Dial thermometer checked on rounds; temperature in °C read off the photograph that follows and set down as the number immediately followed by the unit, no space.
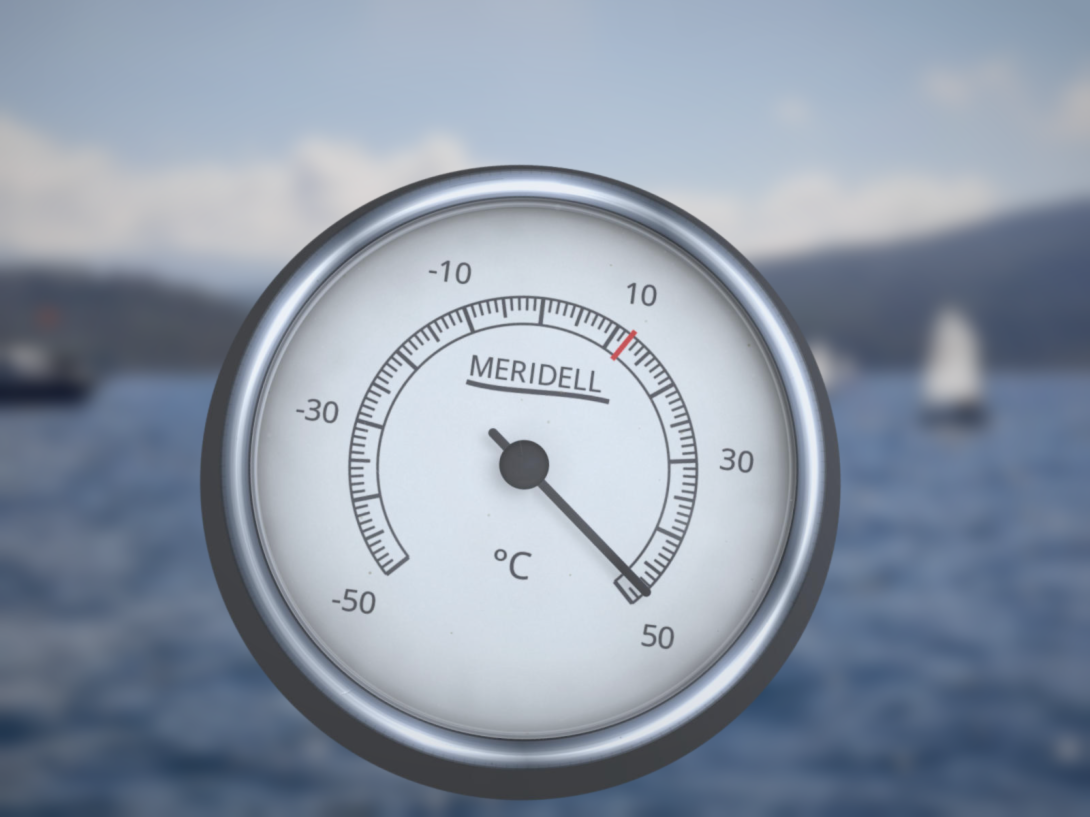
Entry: 48°C
